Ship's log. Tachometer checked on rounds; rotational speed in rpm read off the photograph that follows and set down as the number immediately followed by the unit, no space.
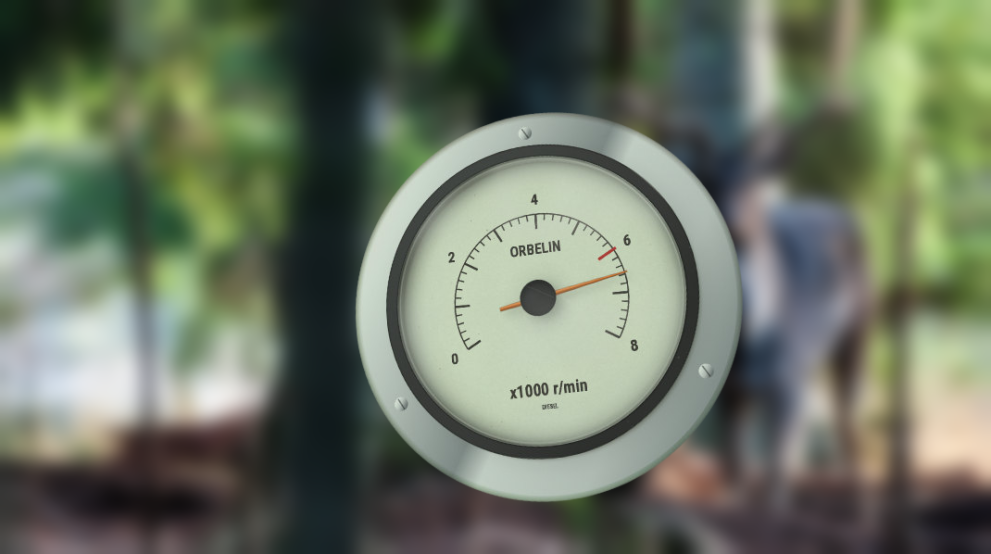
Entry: 6600rpm
